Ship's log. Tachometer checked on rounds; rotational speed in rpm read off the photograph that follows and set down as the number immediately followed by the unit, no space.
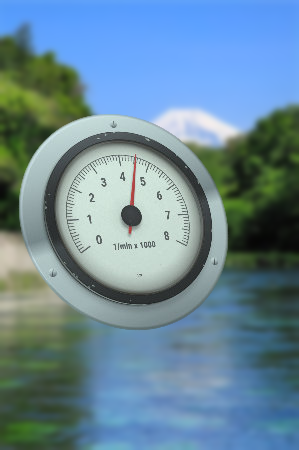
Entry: 4500rpm
